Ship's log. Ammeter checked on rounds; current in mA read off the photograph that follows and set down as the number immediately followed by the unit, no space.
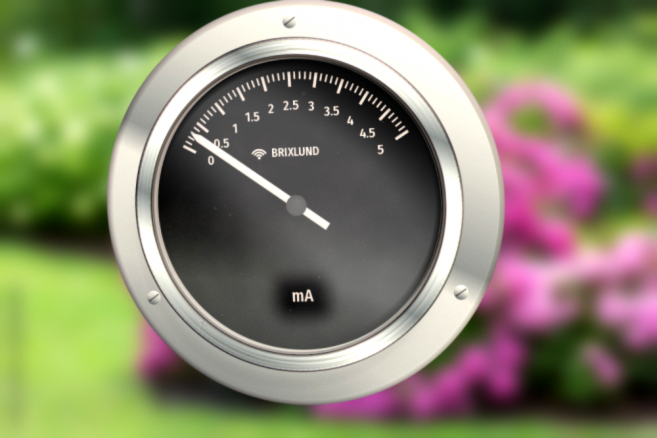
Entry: 0.3mA
